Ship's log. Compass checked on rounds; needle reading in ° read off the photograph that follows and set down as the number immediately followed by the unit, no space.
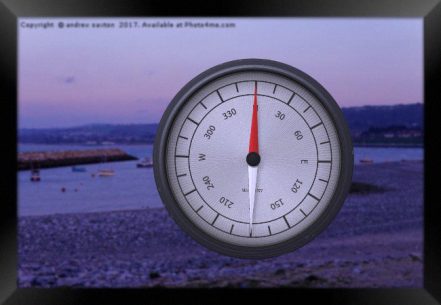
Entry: 0°
